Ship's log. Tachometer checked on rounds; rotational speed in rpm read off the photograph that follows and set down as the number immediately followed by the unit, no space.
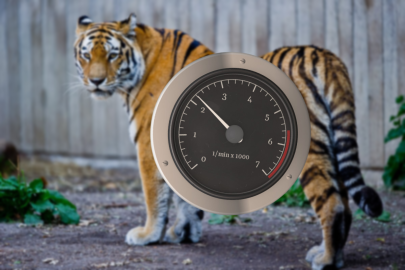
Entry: 2200rpm
